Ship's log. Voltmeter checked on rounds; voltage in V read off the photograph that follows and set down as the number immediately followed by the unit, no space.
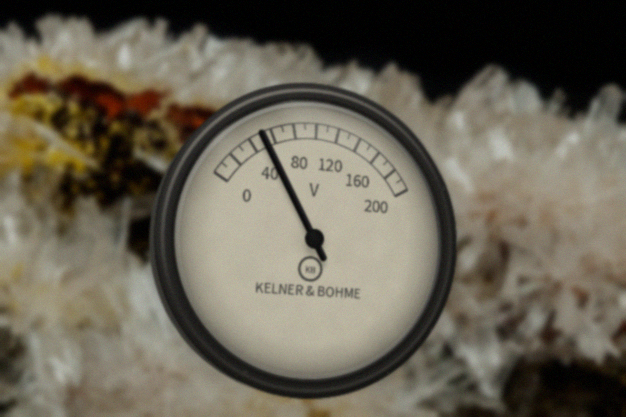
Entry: 50V
